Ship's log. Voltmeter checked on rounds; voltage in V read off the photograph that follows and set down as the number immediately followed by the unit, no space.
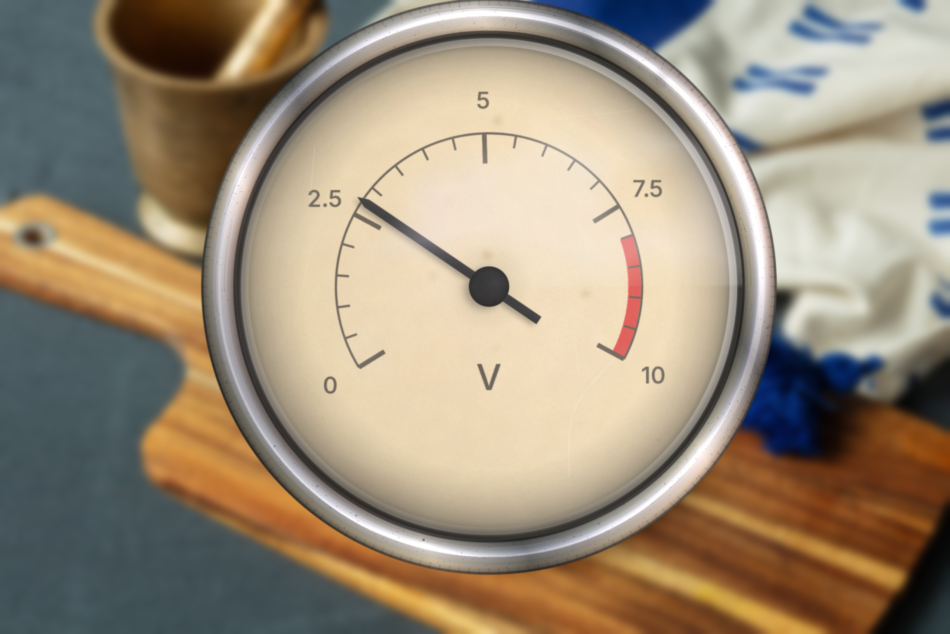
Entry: 2.75V
